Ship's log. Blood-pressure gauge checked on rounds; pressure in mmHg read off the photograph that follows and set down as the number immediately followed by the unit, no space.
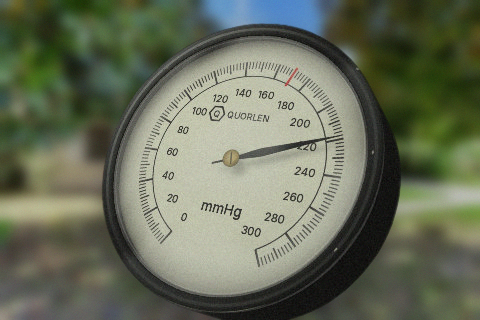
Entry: 220mmHg
